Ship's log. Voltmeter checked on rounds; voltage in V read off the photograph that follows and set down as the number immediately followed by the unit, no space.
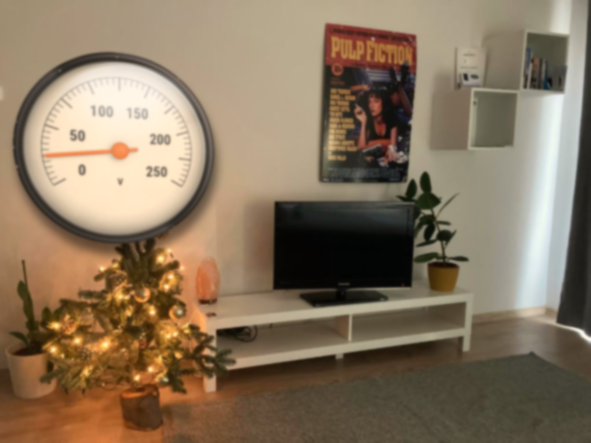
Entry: 25V
